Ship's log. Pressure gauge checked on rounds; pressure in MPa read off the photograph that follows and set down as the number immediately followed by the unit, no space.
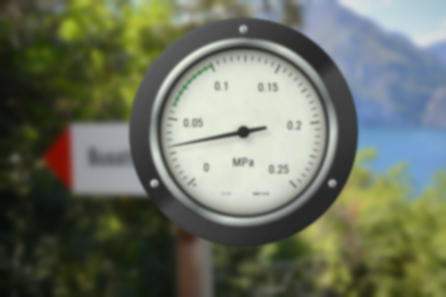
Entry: 0.03MPa
